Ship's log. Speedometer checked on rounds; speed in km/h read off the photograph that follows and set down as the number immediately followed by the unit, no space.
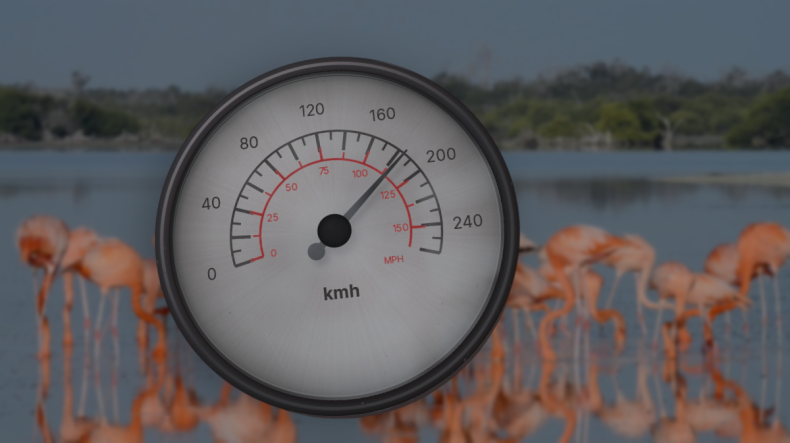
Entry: 185km/h
